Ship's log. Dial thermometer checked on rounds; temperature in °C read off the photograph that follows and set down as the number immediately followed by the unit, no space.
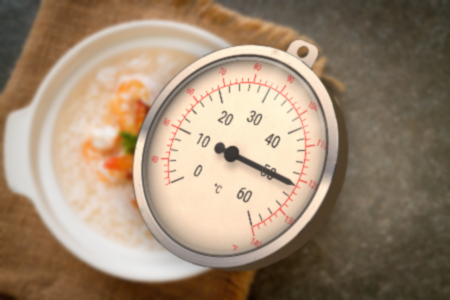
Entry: 50°C
